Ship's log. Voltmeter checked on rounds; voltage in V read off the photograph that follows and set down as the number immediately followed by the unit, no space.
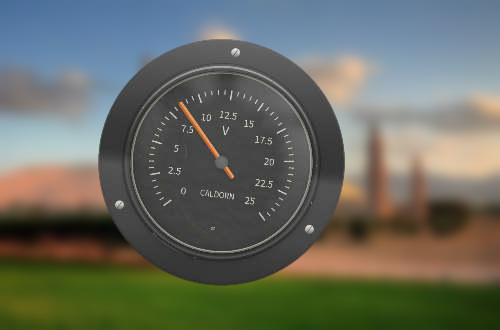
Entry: 8.5V
